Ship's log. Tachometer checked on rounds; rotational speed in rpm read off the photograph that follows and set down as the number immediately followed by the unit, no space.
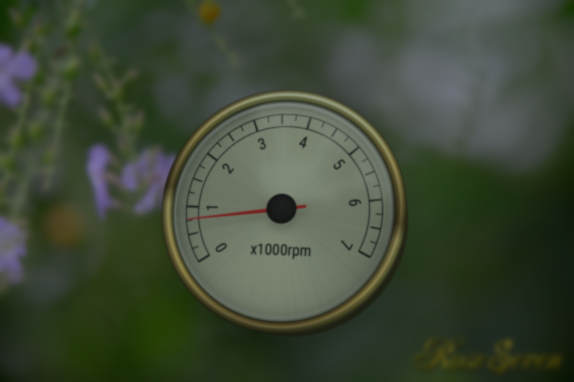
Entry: 750rpm
